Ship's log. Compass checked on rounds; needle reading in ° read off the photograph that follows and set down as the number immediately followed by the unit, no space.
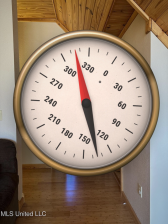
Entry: 315°
